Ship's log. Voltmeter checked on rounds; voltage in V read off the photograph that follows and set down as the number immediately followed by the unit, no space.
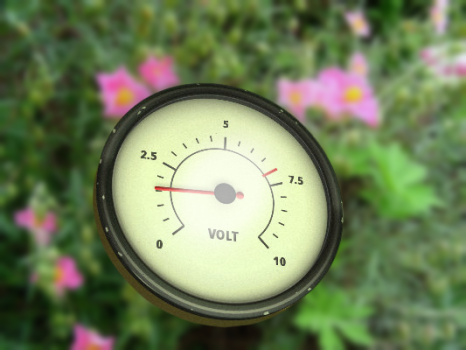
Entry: 1.5V
